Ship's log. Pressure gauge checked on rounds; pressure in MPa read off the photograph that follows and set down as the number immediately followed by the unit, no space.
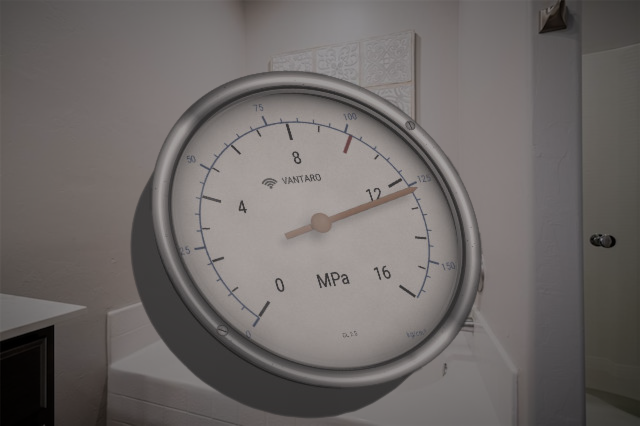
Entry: 12.5MPa
